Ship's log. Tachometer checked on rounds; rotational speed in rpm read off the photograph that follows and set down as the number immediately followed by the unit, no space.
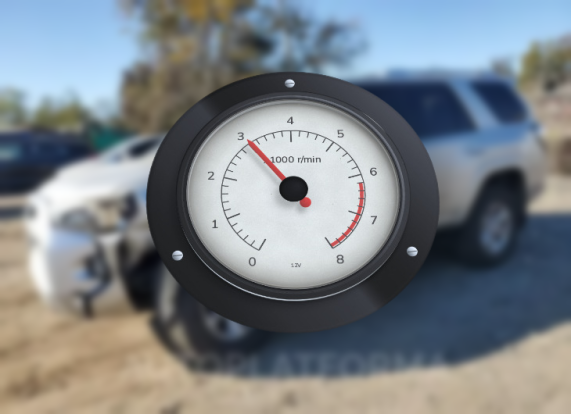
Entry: 3000rpm
